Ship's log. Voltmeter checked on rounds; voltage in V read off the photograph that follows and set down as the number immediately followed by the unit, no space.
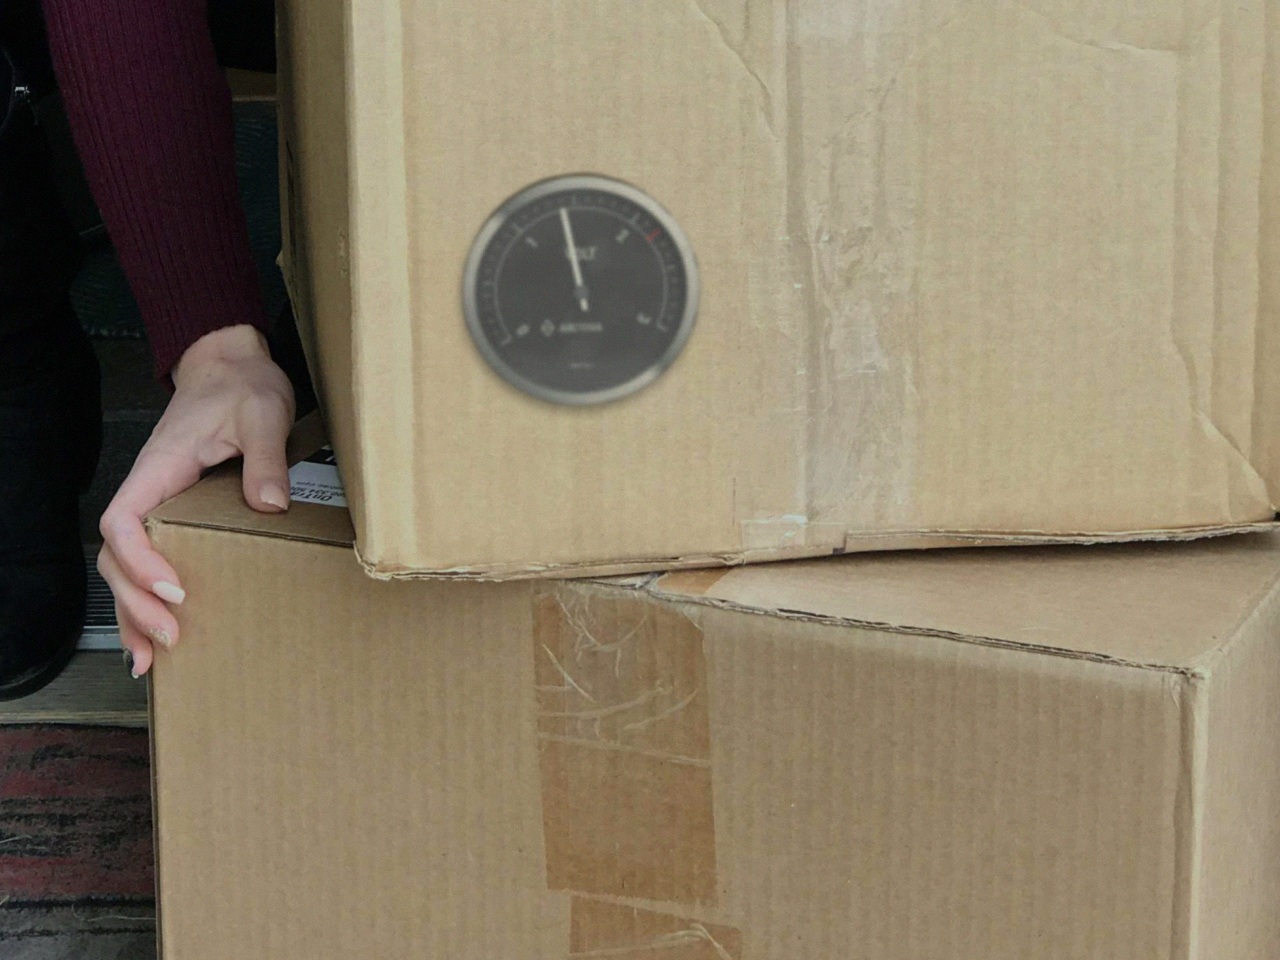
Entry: 1.4V
